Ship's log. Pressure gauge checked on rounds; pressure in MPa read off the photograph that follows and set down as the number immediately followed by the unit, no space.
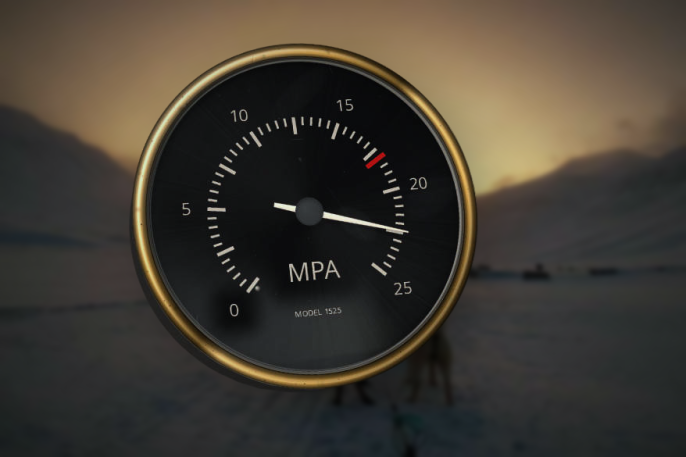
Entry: 22.5MPa
